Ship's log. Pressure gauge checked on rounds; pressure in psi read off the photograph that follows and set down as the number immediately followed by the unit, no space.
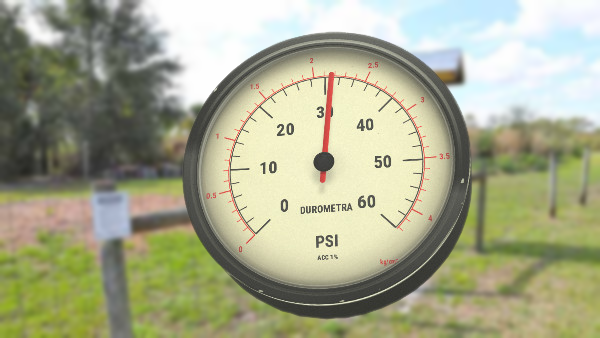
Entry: 31psi
